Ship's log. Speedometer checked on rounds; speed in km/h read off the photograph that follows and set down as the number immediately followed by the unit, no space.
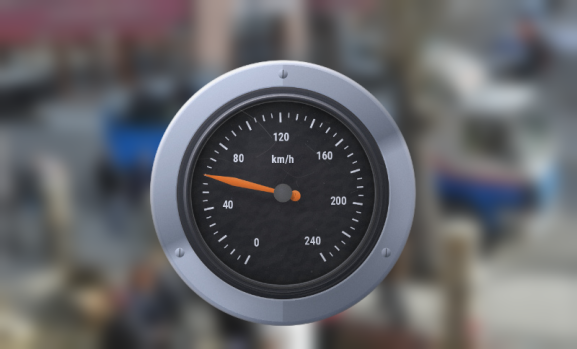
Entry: 60km/h
